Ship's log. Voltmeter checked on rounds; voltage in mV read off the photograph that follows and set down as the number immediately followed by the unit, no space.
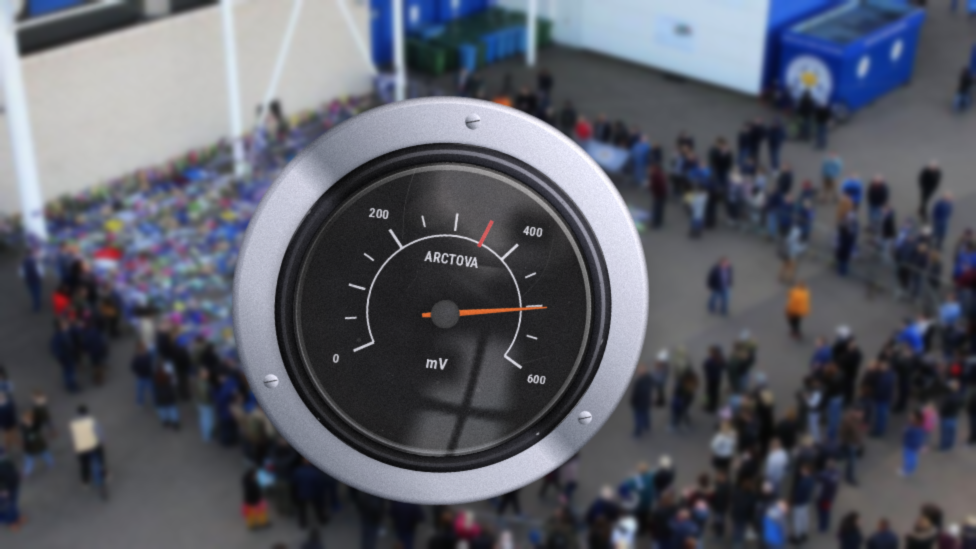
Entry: 500mV
